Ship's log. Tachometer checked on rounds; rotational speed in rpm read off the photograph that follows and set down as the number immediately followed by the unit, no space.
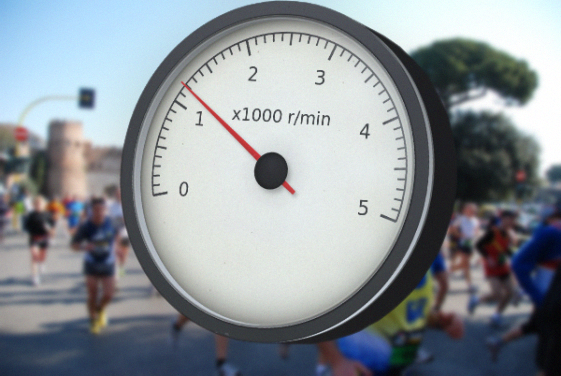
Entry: 1200rpm
